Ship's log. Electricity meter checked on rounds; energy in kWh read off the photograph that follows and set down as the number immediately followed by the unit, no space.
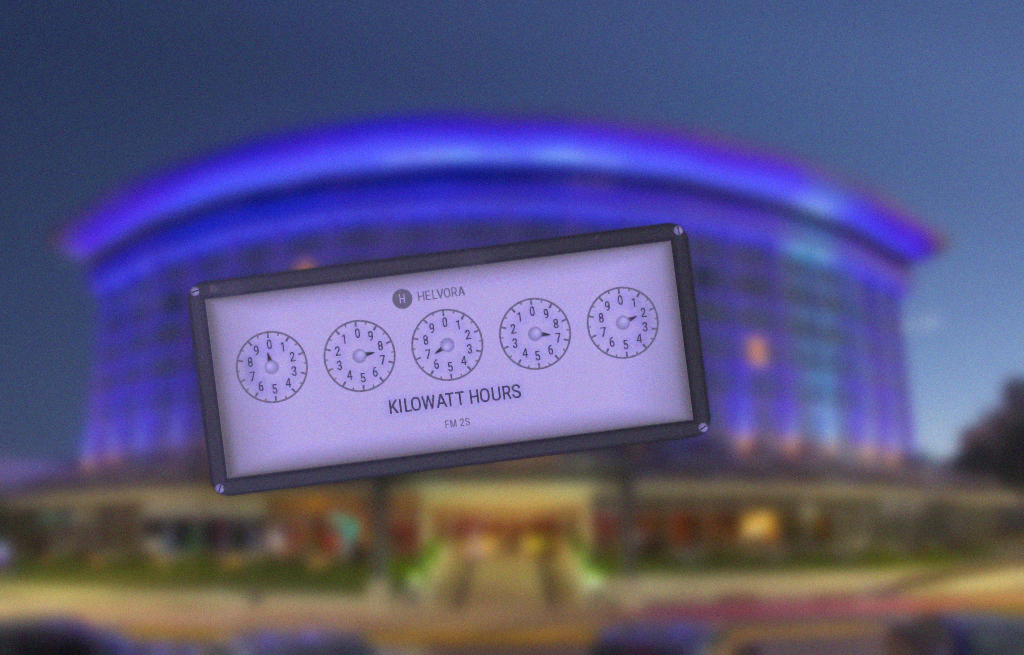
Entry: 97672kWh
